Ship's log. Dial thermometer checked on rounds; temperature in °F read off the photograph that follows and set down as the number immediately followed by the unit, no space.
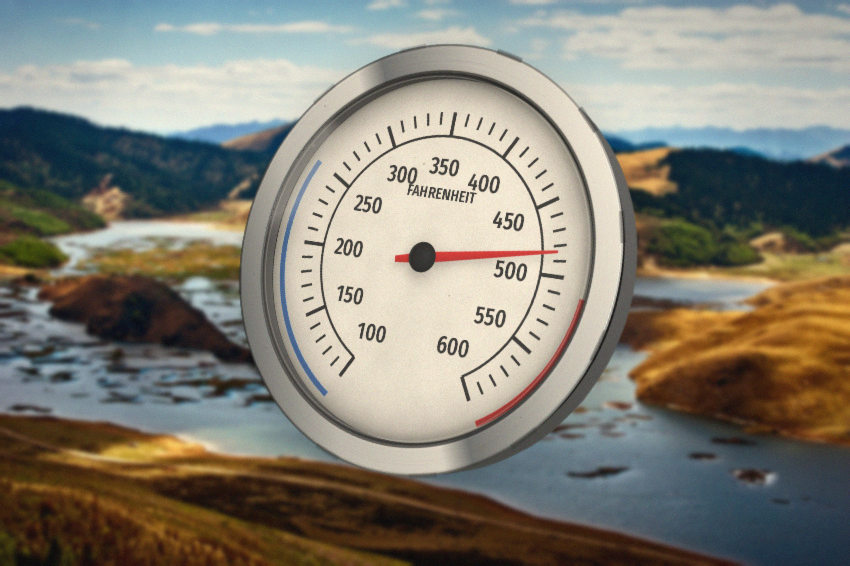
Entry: 485°F
